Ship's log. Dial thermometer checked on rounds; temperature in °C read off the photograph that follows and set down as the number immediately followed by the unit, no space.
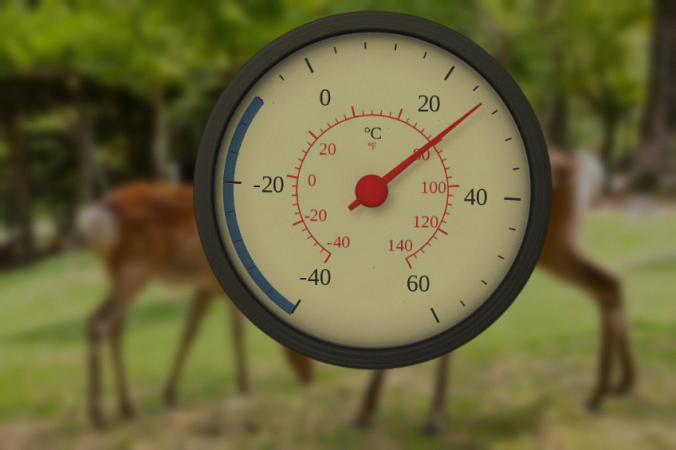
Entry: 26°C
